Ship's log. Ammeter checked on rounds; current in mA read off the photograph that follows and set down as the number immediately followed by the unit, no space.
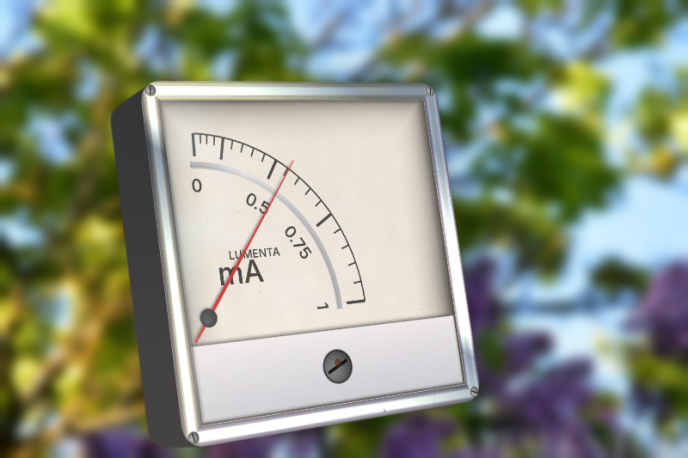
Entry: 0.55mA
